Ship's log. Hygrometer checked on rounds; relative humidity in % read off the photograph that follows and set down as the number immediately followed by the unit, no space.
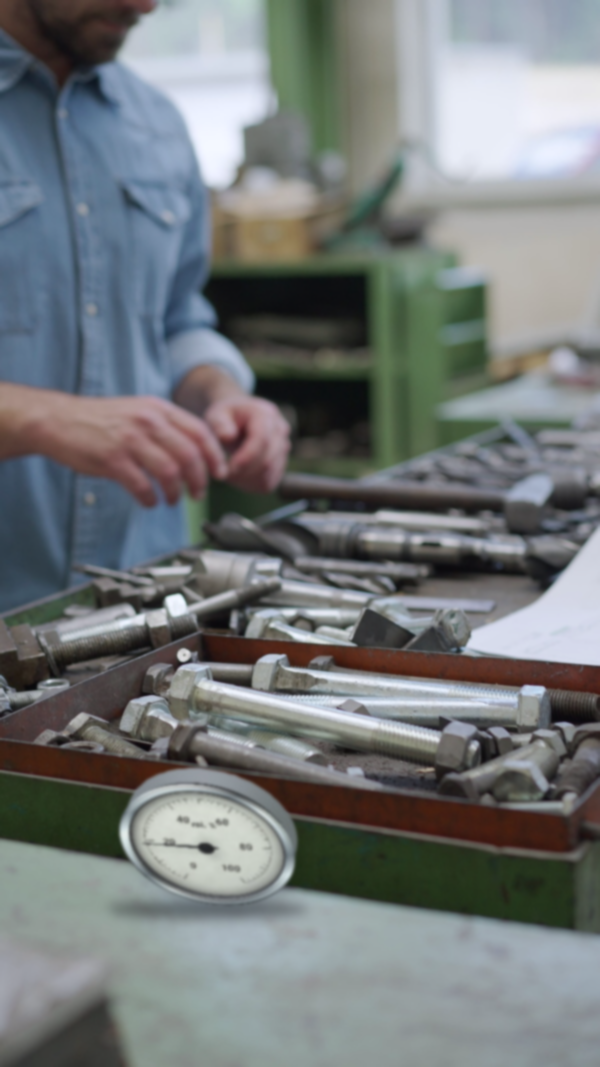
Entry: 20%
